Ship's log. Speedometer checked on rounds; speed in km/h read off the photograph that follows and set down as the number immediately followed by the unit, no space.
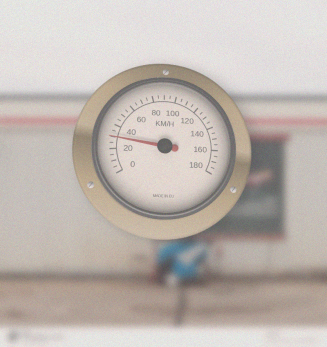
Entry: 30km/h
